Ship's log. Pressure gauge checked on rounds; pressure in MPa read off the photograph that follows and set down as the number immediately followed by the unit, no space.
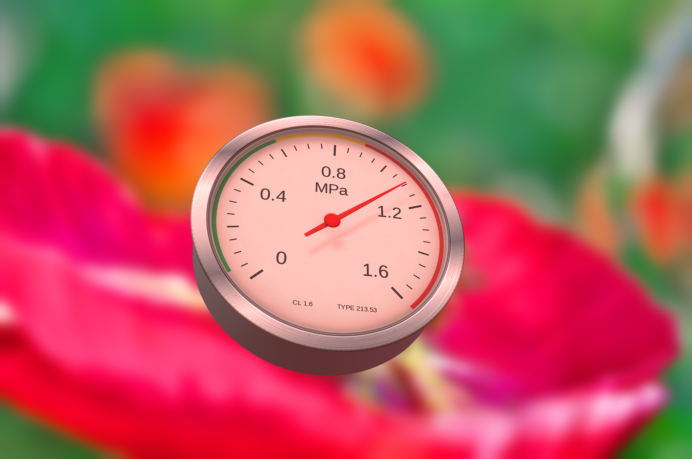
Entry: 1.1MPa
